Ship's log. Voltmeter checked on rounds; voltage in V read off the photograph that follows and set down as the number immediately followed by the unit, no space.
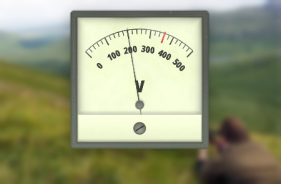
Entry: 200V
